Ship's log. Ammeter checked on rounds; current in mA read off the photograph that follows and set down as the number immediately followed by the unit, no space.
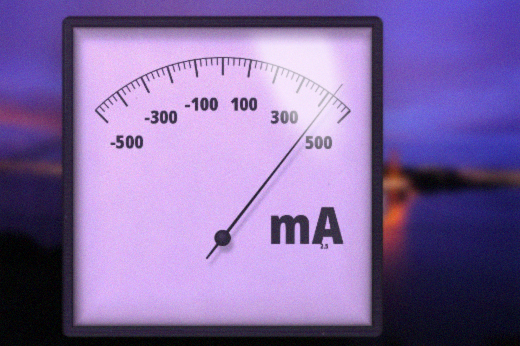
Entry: 420mA
